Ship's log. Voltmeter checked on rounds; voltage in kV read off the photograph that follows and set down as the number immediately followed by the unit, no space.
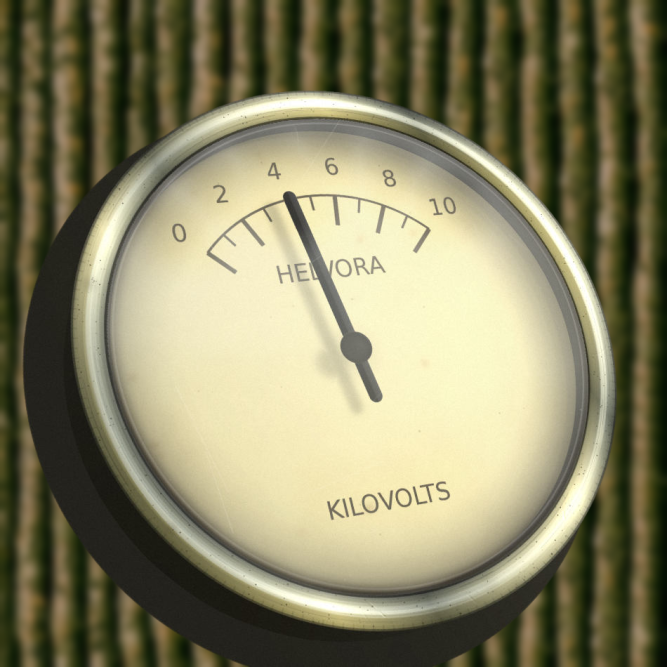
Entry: 4kV
